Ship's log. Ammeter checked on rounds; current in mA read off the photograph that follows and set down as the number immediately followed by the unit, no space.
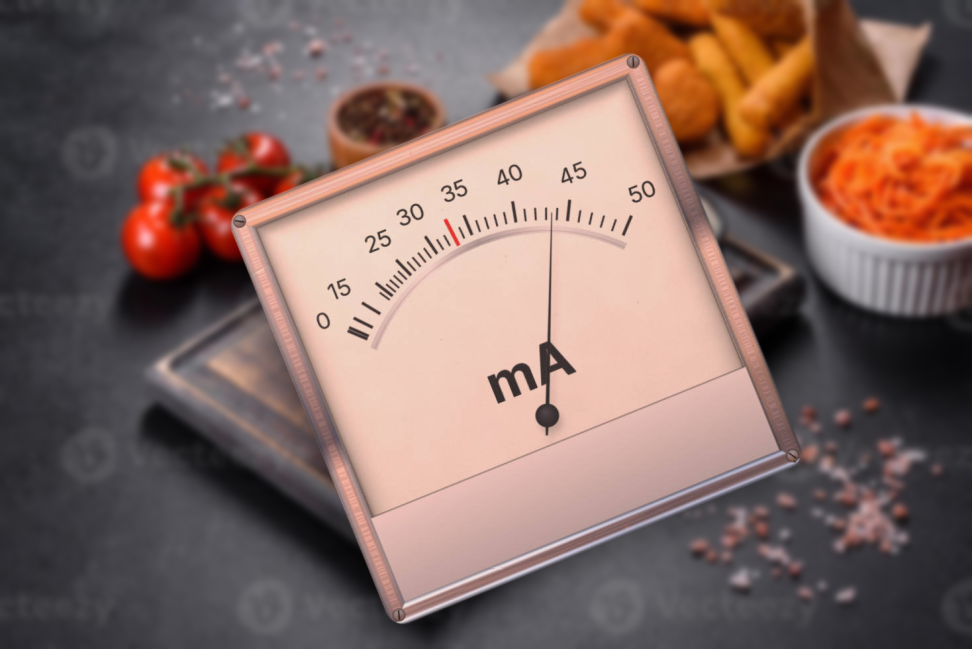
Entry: 43.5mA
